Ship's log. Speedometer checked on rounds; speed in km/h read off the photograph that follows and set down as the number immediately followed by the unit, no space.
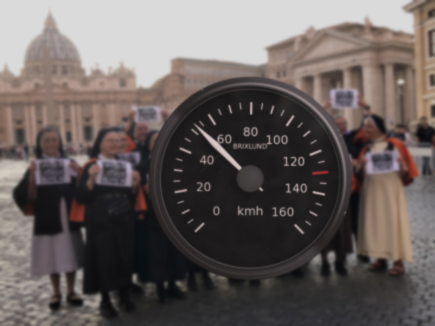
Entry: 52.5km/h
